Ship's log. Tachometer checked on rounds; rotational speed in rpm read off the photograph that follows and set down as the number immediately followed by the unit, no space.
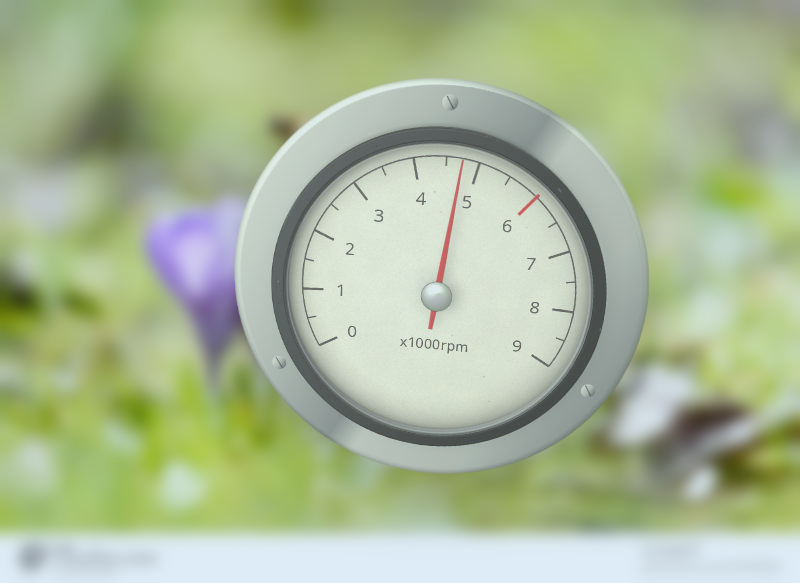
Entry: 4750rpm
